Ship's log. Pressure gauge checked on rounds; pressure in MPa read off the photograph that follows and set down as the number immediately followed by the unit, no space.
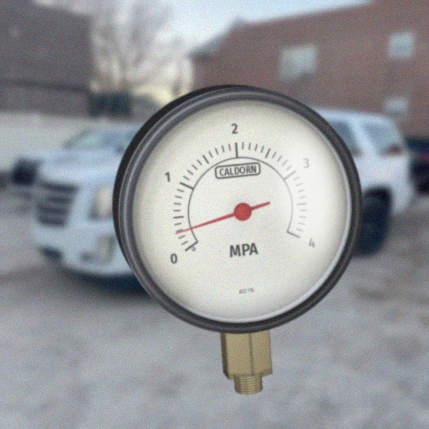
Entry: 0.3MPa
